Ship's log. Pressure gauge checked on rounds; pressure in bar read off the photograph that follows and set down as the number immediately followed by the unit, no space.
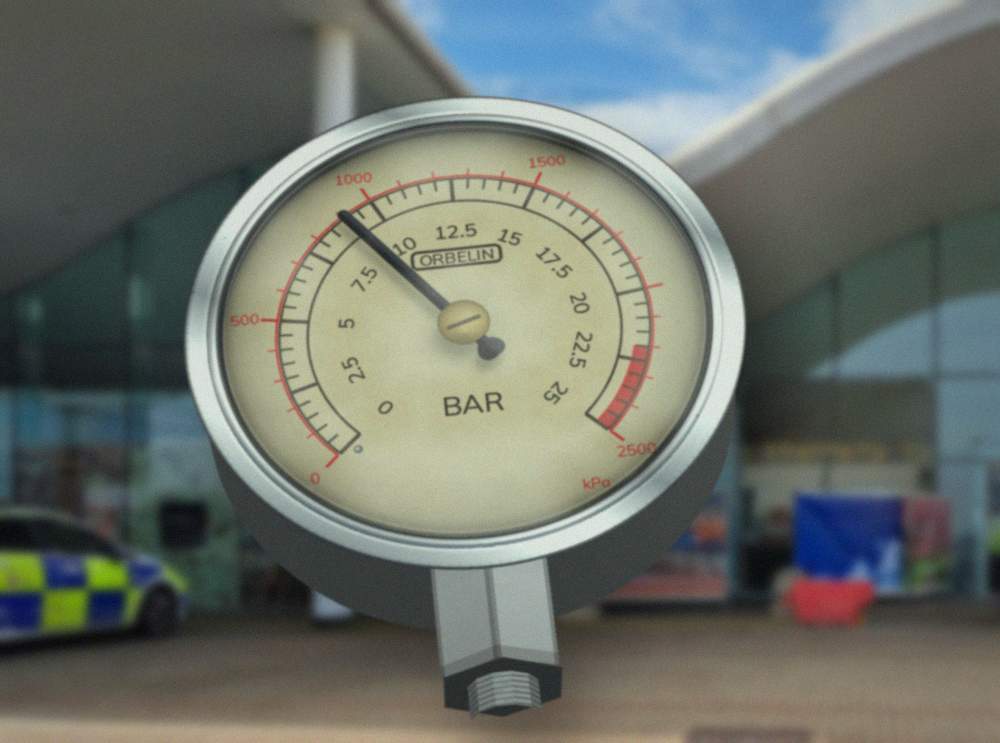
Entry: 9bar
